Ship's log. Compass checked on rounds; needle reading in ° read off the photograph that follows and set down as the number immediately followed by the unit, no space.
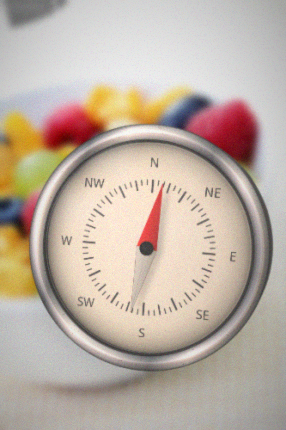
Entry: 10°
